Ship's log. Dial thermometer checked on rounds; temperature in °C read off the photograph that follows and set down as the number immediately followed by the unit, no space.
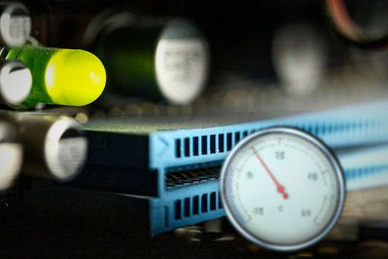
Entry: 10°C
